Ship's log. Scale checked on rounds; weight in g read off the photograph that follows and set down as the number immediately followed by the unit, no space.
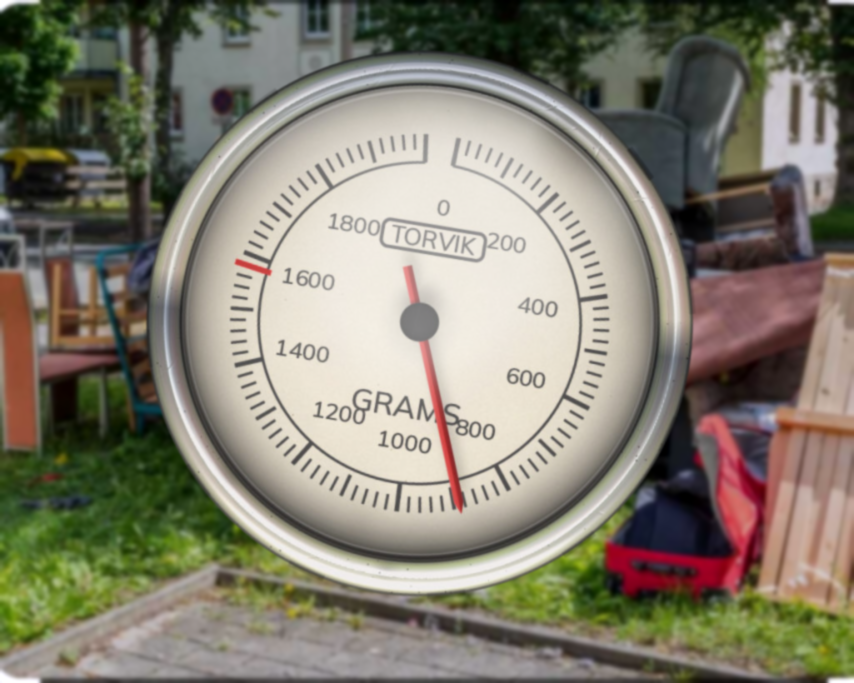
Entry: 890g
